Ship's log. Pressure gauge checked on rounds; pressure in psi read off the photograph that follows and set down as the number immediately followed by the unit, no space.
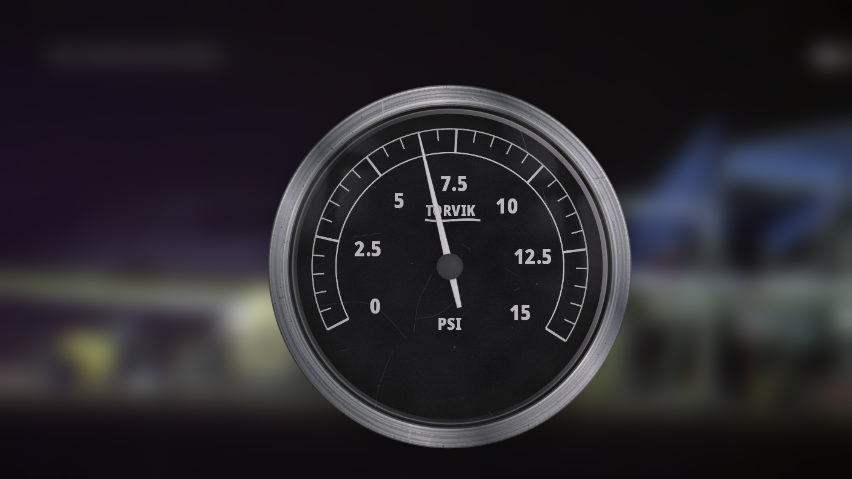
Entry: 6.5psi
